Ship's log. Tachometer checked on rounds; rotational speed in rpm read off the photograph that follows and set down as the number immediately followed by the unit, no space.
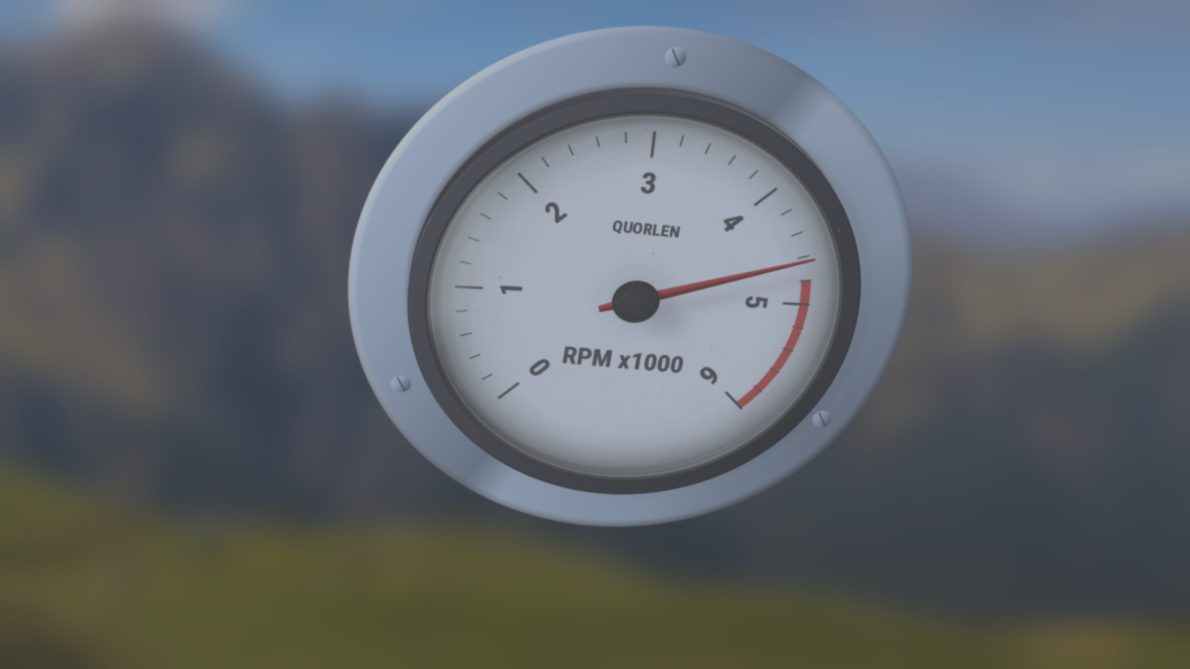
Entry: 4600rpm
